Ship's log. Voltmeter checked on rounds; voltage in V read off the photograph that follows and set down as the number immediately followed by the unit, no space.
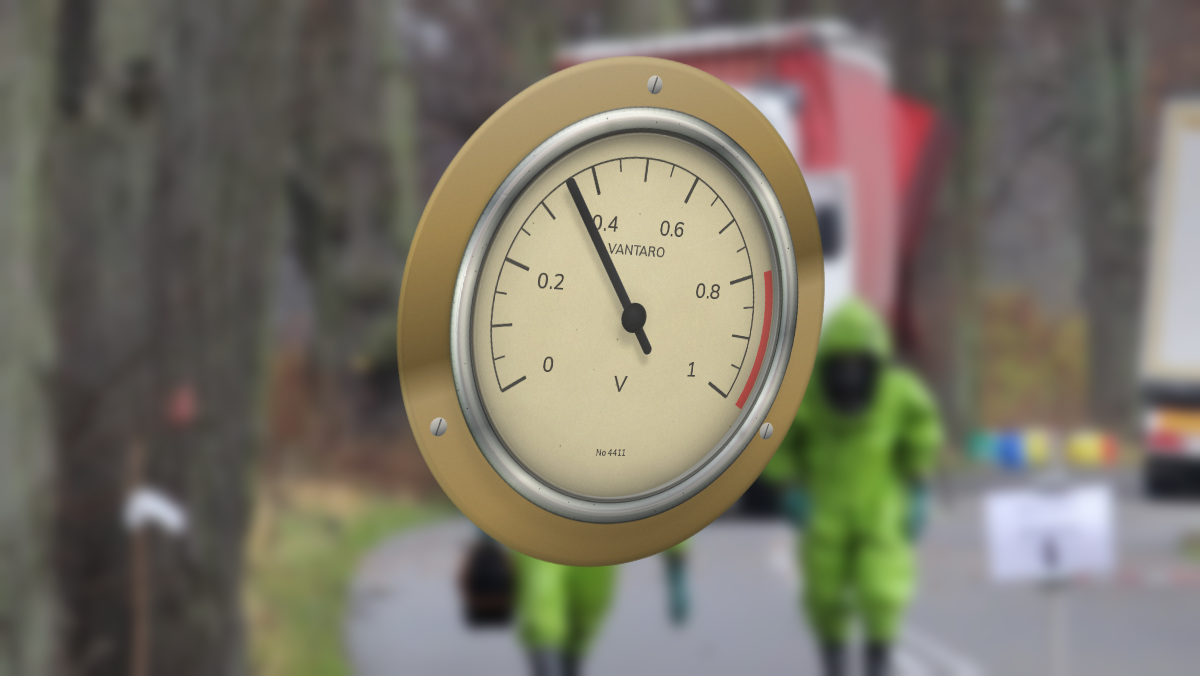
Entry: 0.35V
